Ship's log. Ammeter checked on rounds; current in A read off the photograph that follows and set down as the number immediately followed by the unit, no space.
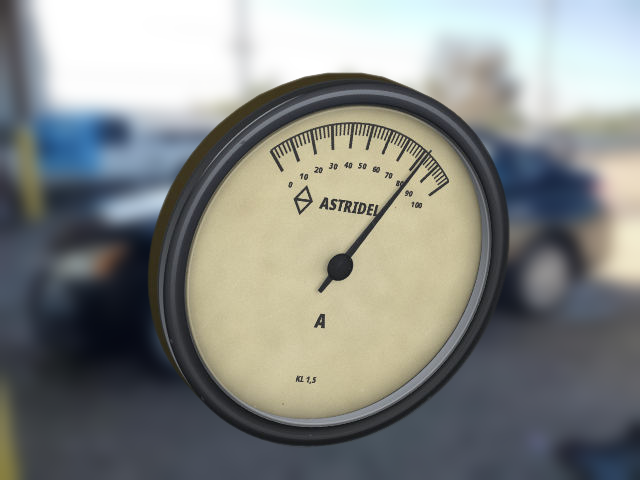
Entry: 80A
